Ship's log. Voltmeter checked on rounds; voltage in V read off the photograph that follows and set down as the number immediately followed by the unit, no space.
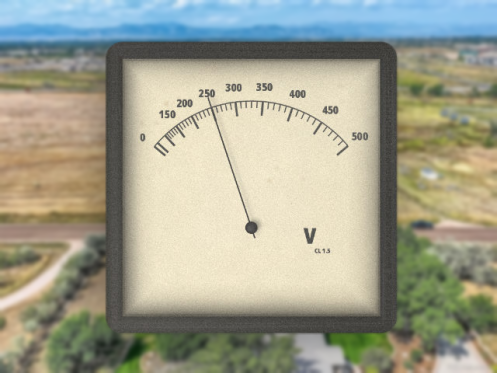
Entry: 250V
